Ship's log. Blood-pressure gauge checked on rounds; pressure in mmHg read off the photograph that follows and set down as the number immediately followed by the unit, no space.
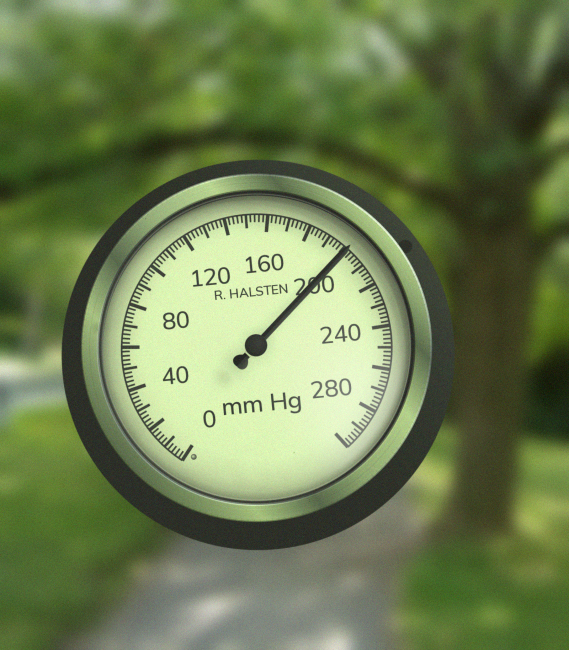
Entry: 200mmHg
